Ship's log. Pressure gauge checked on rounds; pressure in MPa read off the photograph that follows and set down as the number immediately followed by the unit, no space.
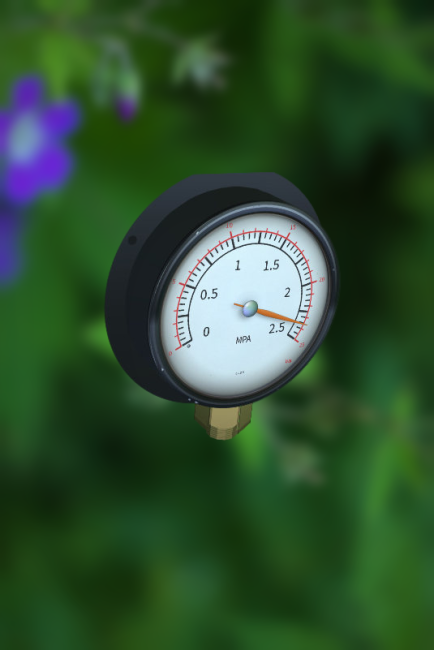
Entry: 2.35MPa
